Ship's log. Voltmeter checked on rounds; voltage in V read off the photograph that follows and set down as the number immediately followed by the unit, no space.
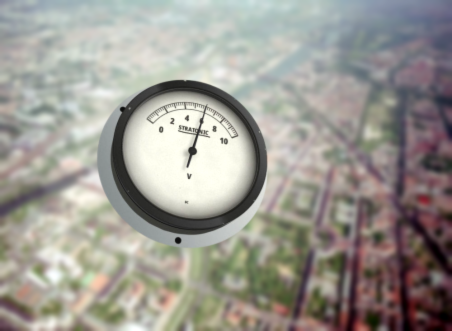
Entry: 6V
